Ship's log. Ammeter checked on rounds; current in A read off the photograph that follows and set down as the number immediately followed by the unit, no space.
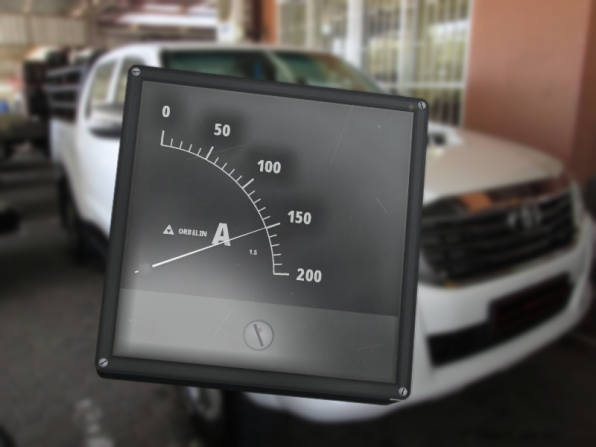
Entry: 150A
